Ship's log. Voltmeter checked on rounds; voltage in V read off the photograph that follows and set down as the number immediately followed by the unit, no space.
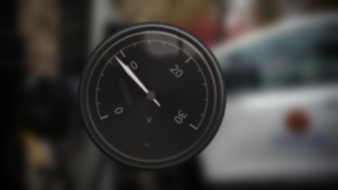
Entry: 9V
